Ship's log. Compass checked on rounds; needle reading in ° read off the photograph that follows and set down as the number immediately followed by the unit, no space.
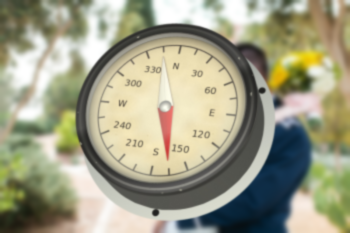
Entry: 165°
